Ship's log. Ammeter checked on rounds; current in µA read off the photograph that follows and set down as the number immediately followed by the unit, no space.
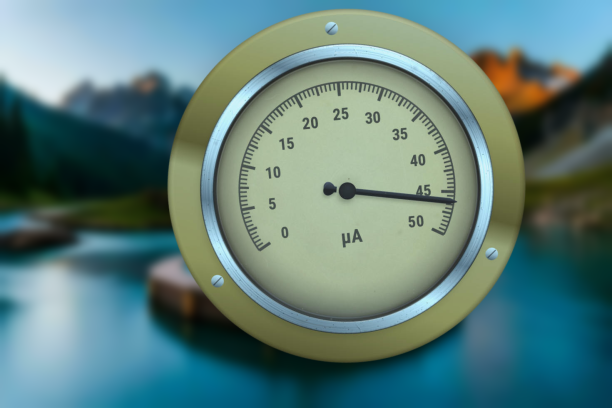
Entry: 46µA
